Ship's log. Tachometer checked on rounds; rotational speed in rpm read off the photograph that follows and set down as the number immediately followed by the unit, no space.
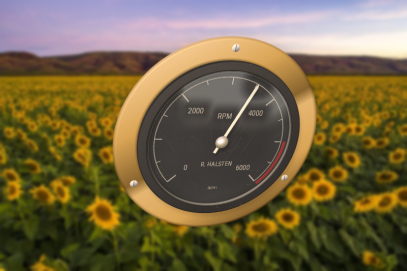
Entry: 3500rpm
